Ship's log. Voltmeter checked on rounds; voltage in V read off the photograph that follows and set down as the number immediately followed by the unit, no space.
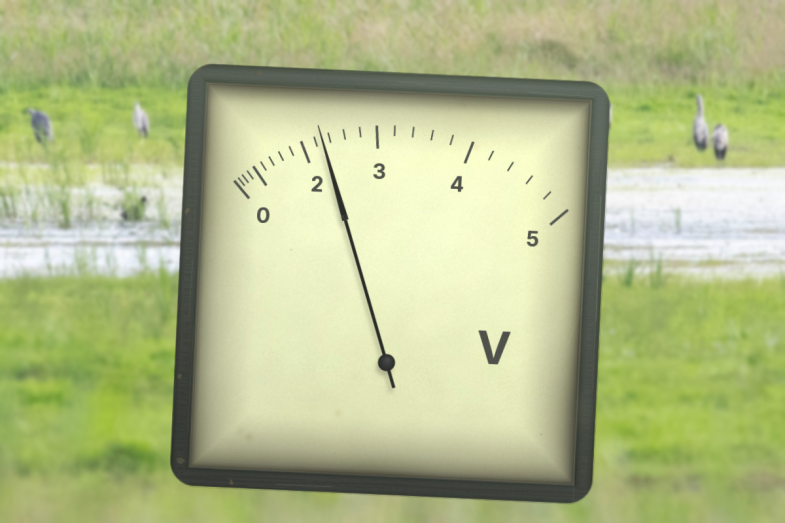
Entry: 2.3V
